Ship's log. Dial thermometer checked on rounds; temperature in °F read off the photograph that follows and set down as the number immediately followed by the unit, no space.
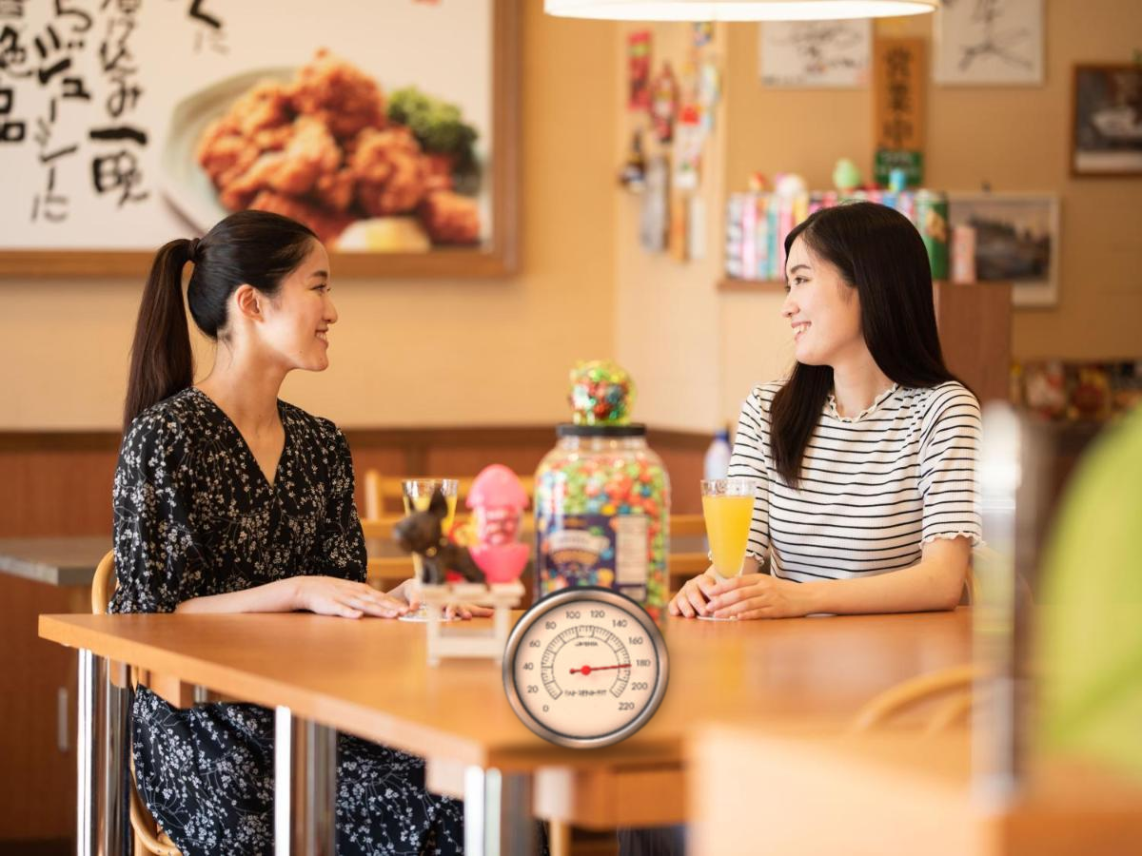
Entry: 180°F
